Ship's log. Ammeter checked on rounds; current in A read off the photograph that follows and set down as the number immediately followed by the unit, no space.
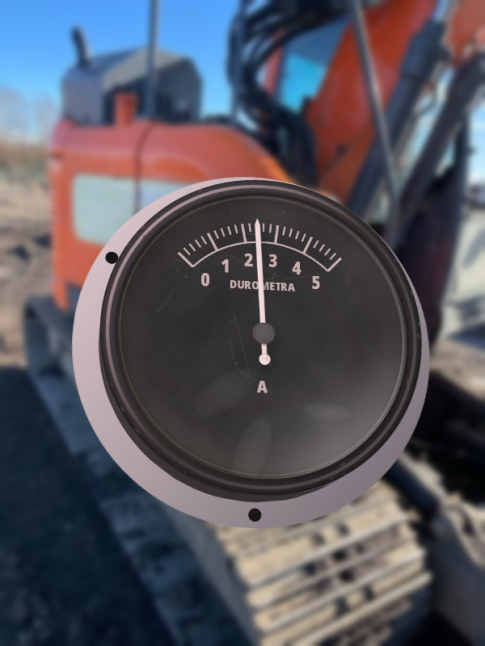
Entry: 2.4A
